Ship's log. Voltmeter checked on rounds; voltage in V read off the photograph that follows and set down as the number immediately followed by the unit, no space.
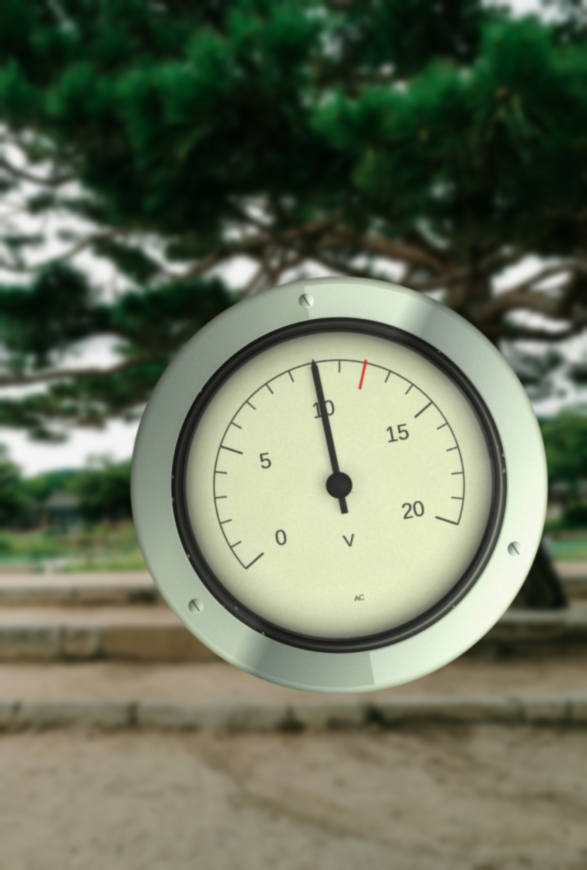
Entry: 10V
